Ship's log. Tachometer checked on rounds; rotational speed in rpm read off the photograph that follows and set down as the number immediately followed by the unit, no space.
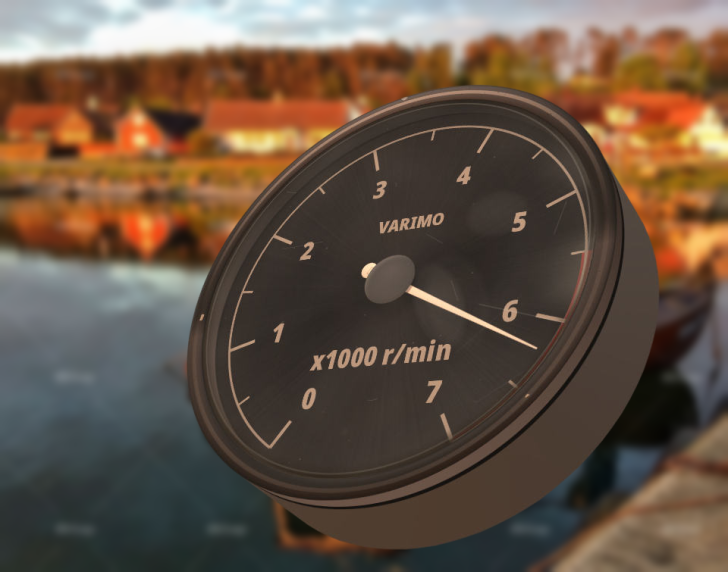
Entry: 6250rpm
